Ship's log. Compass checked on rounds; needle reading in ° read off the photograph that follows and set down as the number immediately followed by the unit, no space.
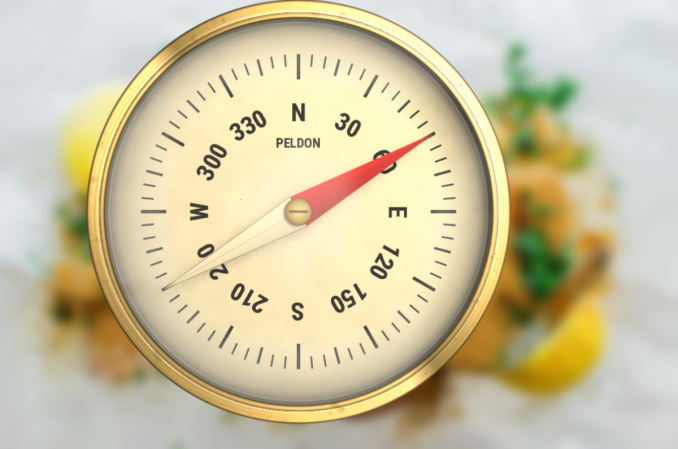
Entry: 60°
